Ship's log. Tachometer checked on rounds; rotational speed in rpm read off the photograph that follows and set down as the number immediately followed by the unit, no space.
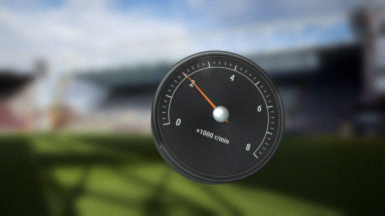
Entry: 2000rpm
